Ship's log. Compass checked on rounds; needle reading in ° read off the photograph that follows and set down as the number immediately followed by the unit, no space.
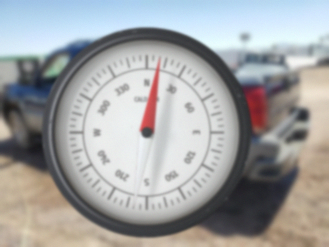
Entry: 10°
